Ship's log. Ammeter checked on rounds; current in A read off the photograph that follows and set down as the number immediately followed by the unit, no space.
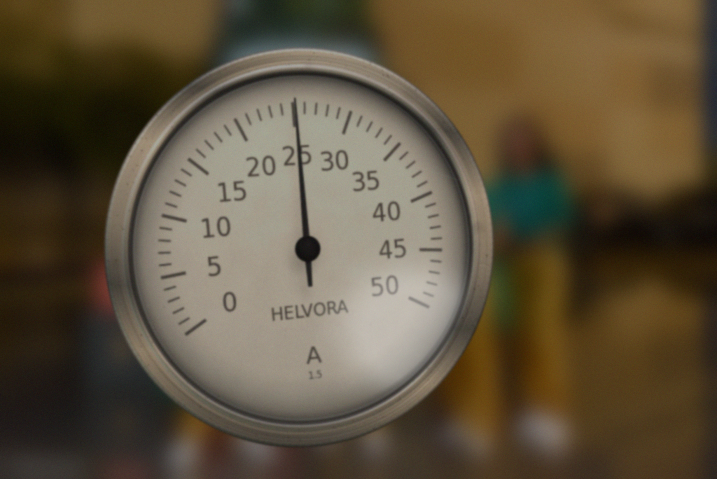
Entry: 25A
